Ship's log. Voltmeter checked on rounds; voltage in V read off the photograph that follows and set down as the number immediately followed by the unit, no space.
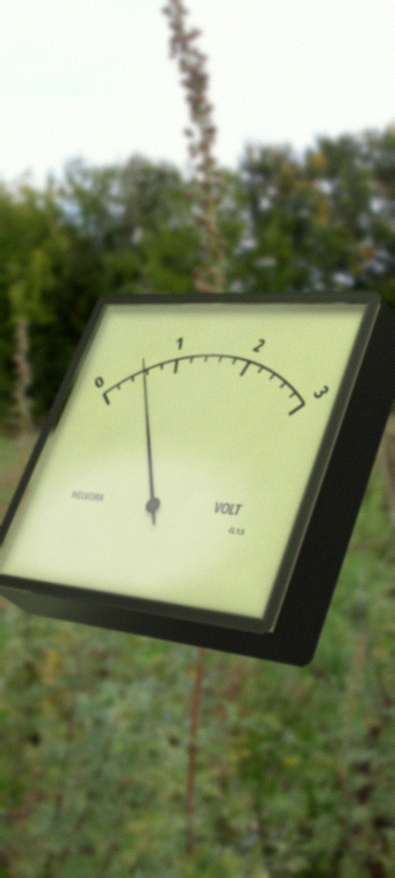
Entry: 0.6V
